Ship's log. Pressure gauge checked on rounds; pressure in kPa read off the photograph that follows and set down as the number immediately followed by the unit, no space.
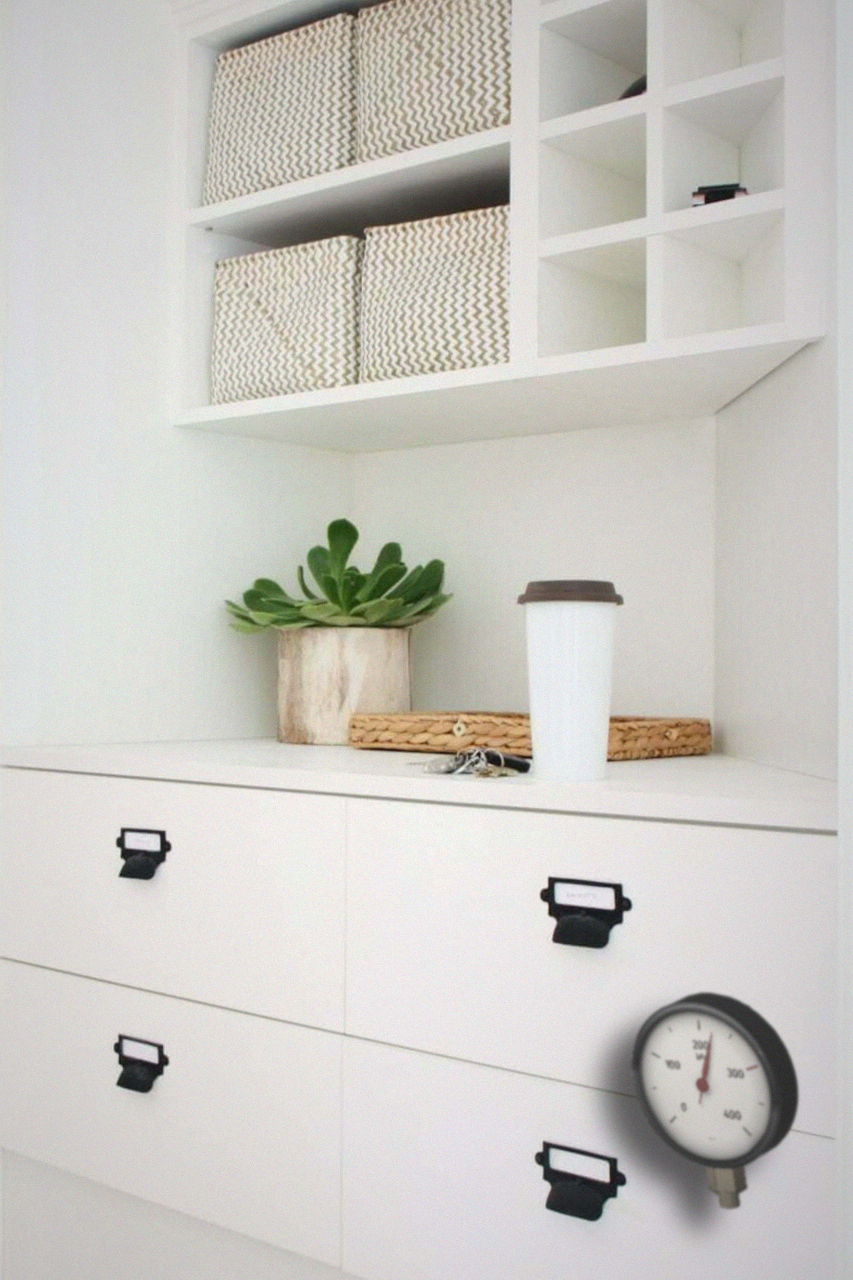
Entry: 225kPa
